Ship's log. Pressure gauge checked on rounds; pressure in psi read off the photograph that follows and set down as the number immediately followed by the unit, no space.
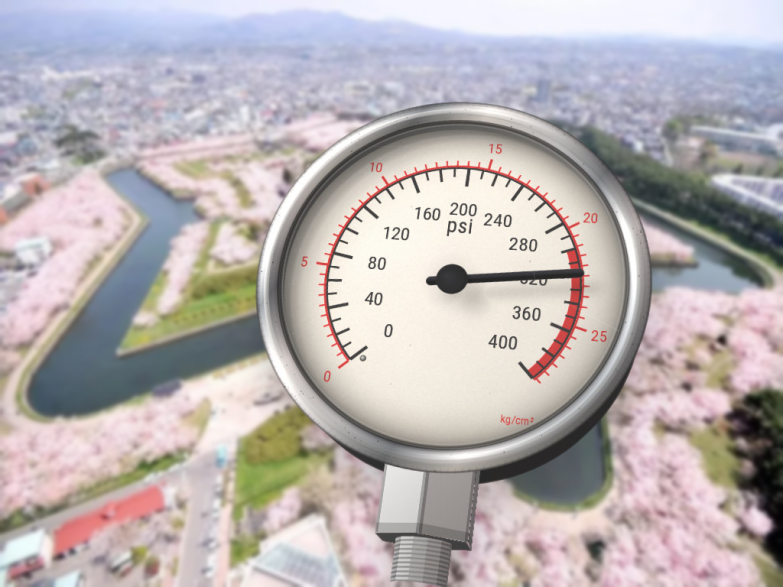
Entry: 320psi
